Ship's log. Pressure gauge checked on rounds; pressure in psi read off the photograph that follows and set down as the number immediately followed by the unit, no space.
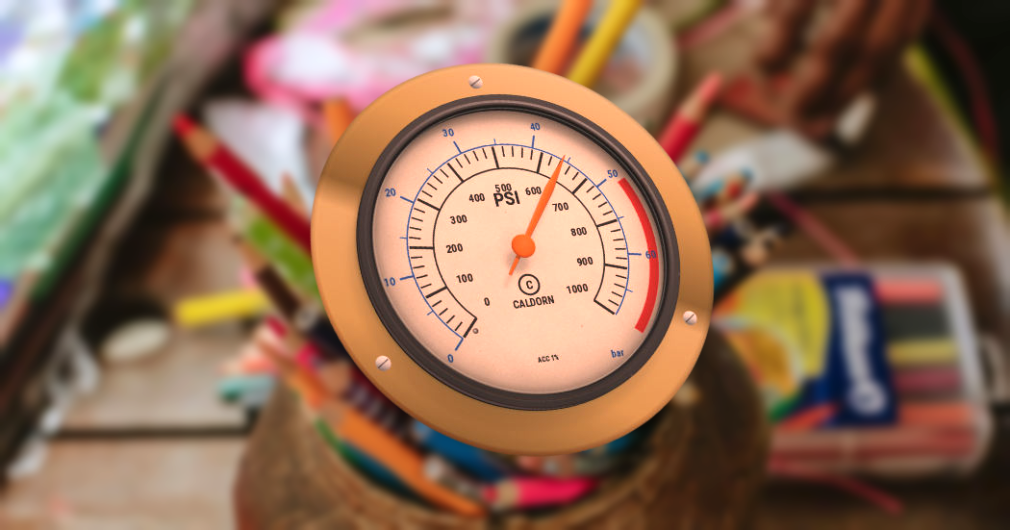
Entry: 640psi
